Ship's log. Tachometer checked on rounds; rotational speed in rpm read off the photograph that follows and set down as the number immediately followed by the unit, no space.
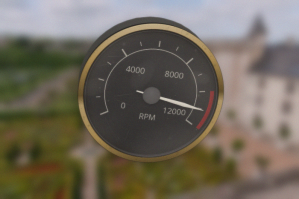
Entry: 11000rpm
